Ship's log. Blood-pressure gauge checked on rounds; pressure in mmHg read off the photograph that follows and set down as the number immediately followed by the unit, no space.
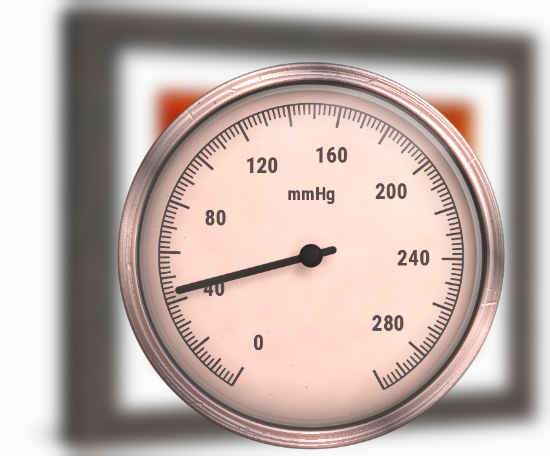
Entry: 44mmHg
